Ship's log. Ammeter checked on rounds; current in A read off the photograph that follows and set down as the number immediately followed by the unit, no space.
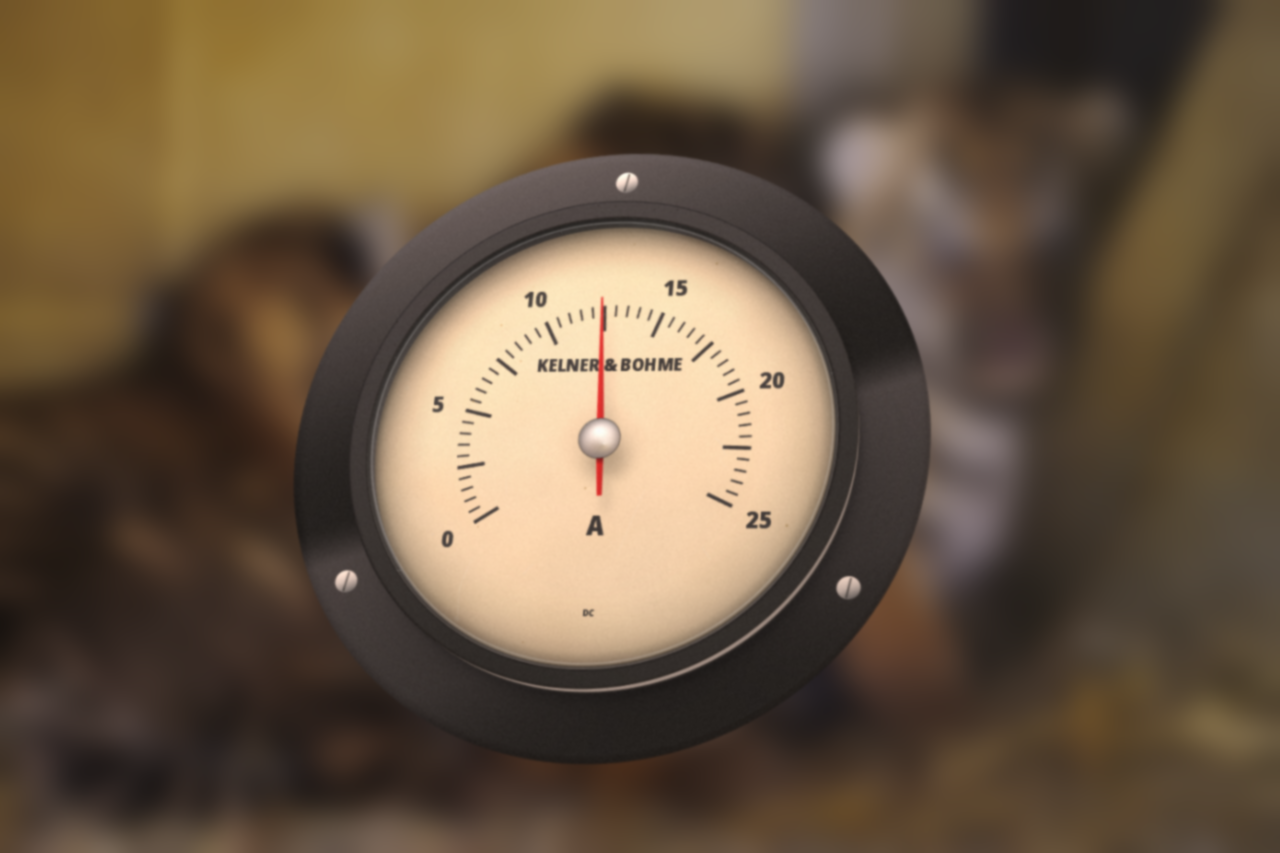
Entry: 12.5A
